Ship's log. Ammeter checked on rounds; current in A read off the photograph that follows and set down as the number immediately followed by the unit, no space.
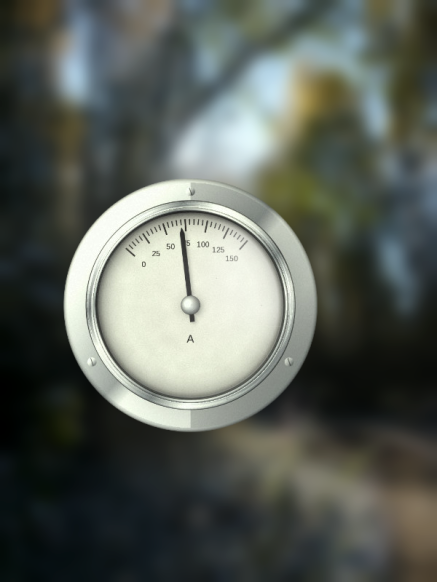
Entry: 70A
